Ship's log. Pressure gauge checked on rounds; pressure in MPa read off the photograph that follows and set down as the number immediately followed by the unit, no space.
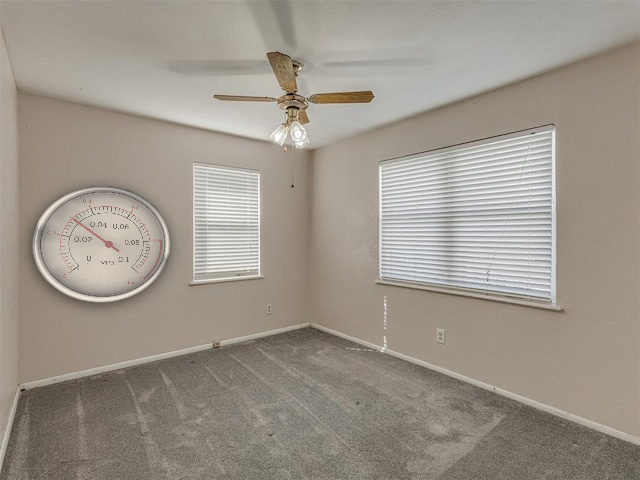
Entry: 0.03MPa
